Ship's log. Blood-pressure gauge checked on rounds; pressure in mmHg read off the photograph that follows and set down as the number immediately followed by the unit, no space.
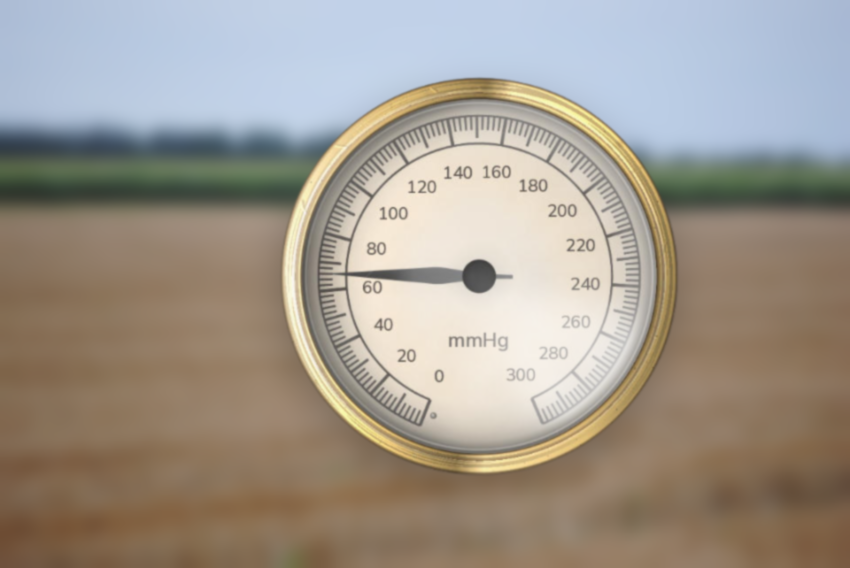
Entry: 66mmHg
